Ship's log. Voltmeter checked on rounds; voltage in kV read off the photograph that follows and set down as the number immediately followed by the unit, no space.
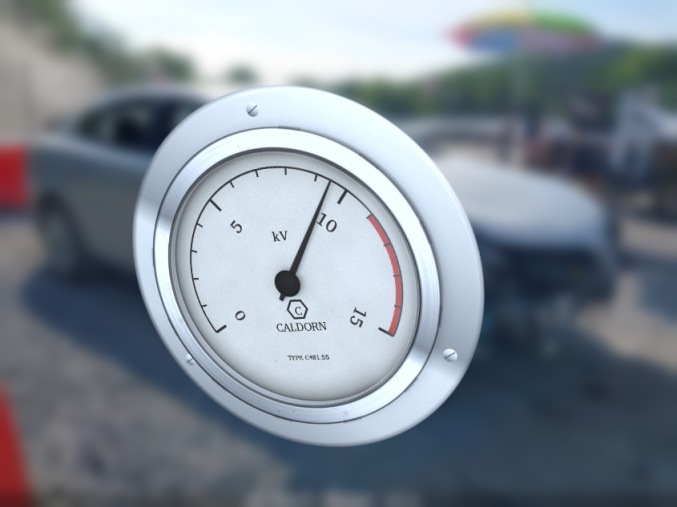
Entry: 9.5kV
